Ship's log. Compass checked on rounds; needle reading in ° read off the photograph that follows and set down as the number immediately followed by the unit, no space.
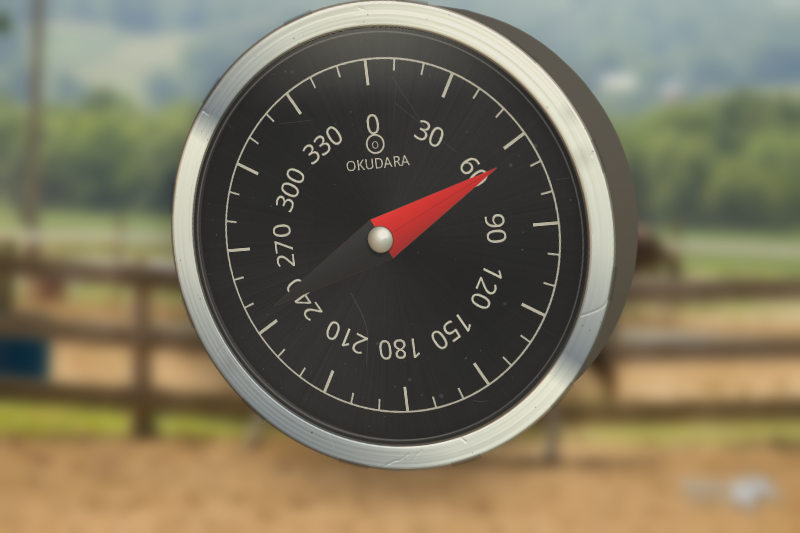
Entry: 65°
